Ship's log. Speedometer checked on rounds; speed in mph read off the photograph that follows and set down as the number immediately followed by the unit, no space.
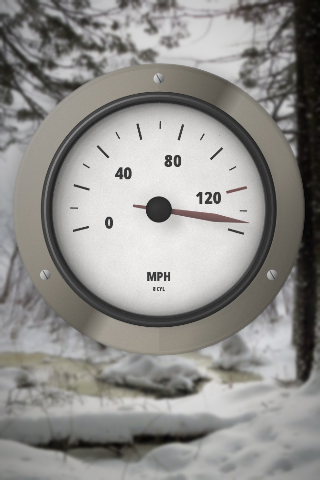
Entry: 135mph
